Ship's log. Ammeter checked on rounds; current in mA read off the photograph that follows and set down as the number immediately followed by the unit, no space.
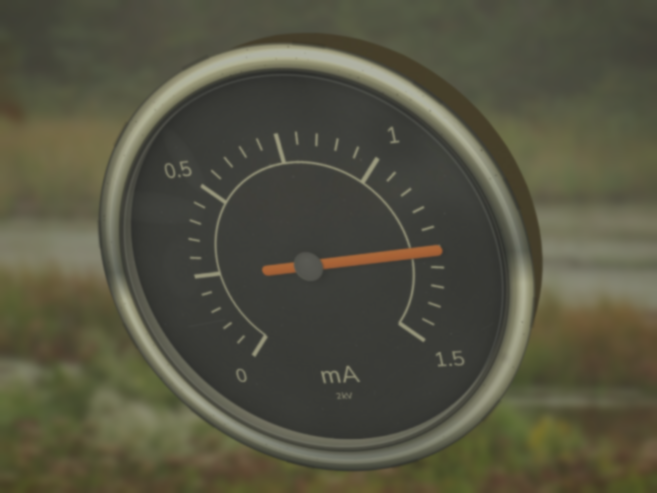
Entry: 1.25mA
